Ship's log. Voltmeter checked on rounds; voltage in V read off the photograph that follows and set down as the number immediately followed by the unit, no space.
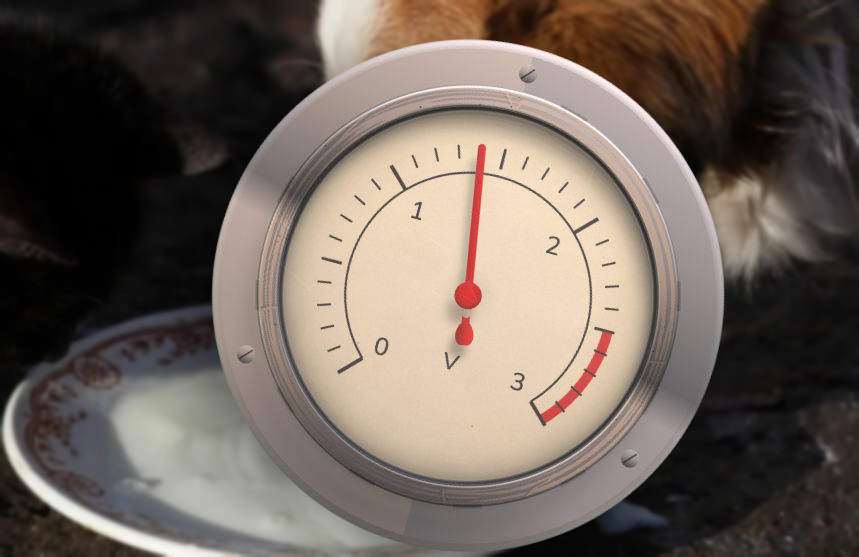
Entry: 1.4V
